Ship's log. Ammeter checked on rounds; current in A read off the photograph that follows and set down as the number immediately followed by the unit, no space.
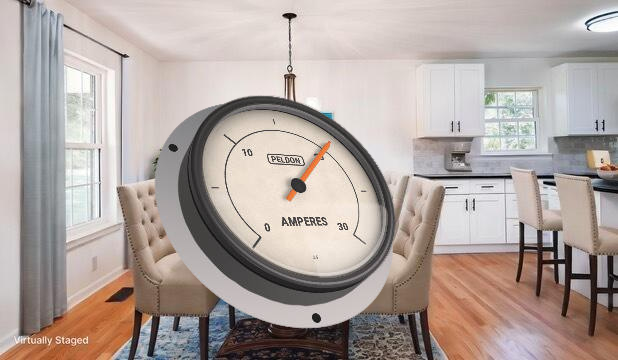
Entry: 20A
